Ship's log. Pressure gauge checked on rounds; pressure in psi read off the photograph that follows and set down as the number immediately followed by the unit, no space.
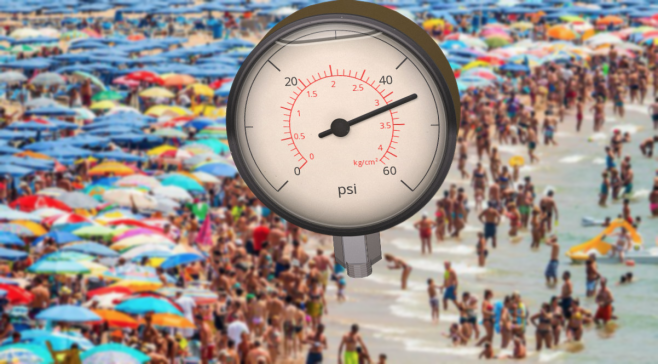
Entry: 45psi
